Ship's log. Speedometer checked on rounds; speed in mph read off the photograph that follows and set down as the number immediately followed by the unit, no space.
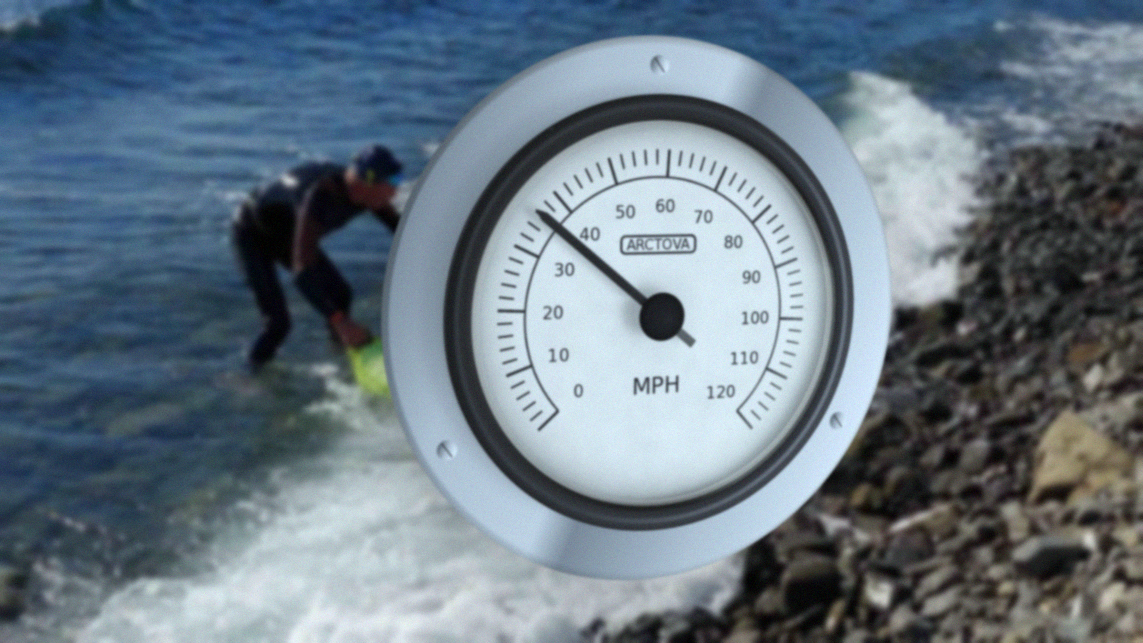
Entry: 36mph
